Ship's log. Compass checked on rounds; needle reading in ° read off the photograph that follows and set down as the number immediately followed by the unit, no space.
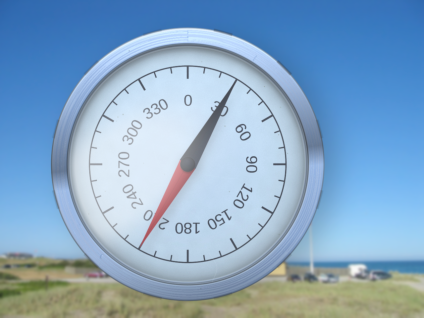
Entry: 210°
